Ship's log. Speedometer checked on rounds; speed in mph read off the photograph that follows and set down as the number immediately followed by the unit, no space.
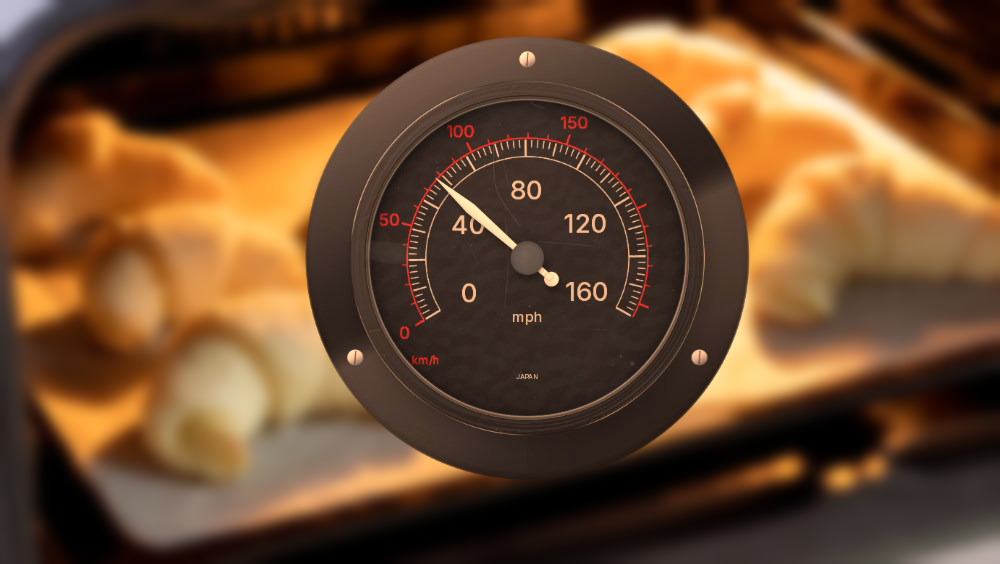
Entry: 48mph
